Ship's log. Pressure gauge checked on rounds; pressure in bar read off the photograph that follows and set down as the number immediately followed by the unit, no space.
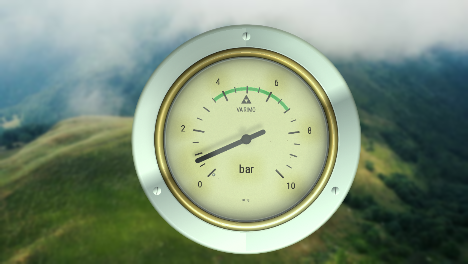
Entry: 0.75bar
